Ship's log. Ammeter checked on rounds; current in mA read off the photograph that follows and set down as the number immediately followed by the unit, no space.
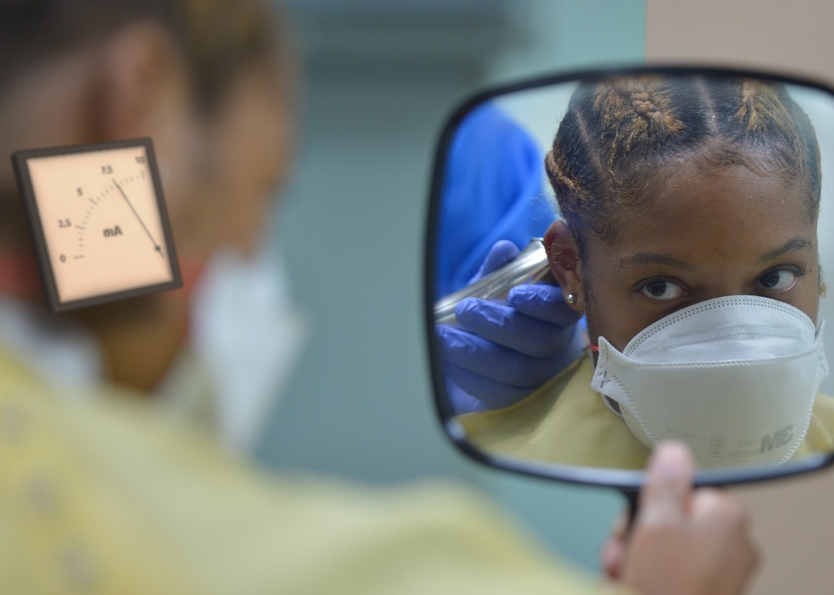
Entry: 7.5mA
